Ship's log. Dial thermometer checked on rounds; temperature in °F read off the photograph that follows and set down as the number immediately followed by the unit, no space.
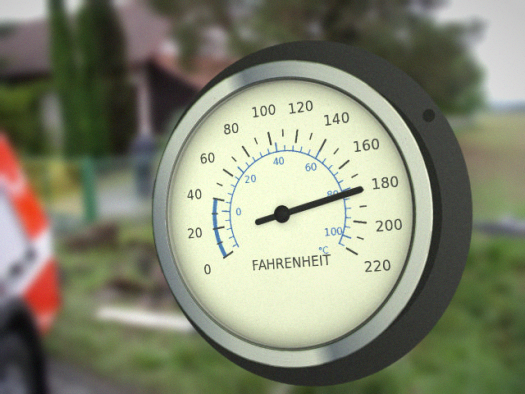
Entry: 180°F
